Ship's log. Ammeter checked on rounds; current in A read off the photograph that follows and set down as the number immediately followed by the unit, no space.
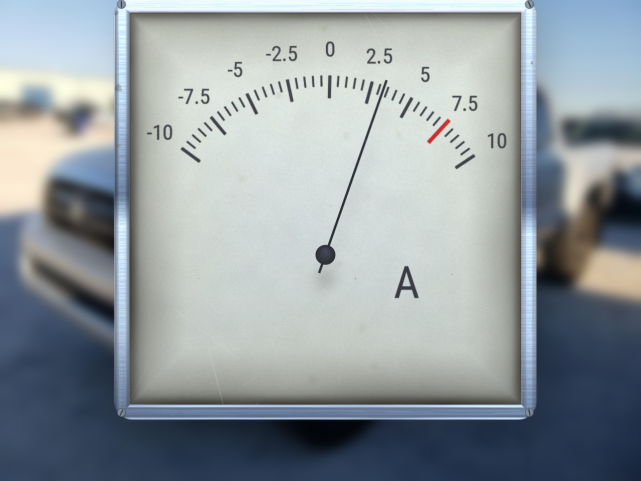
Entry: 3.25A
